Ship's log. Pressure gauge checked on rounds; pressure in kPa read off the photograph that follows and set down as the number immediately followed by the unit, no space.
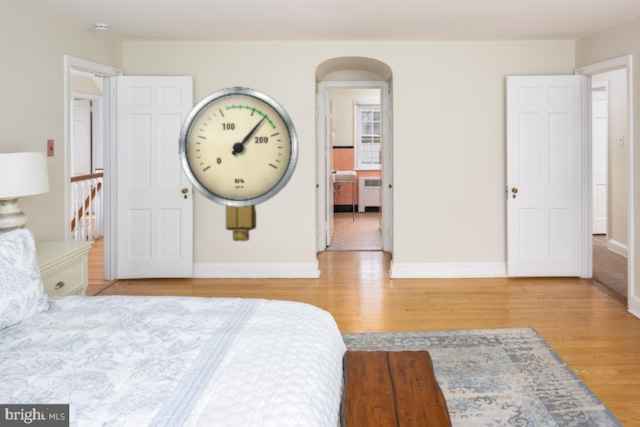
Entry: 170kPa
